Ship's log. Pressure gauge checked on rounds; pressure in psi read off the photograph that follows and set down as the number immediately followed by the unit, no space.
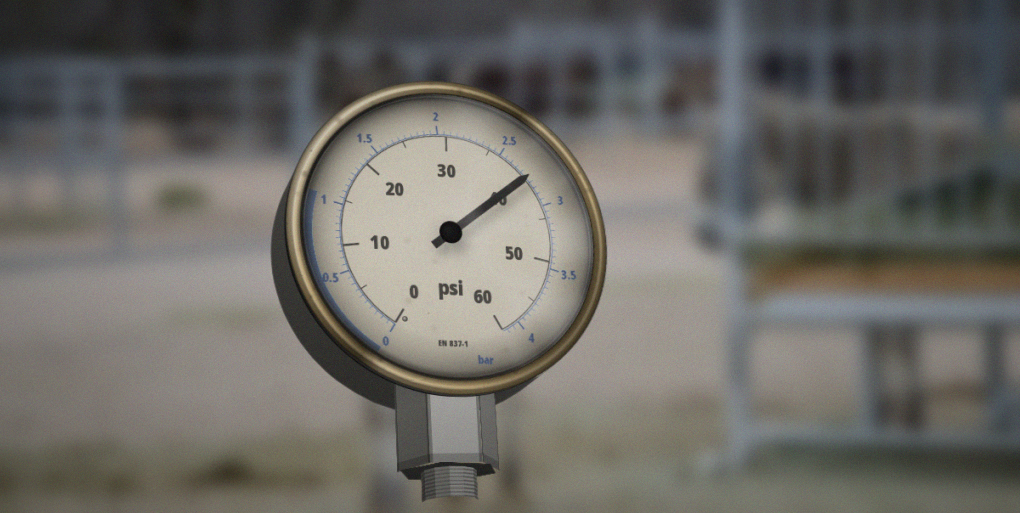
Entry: 40psi
